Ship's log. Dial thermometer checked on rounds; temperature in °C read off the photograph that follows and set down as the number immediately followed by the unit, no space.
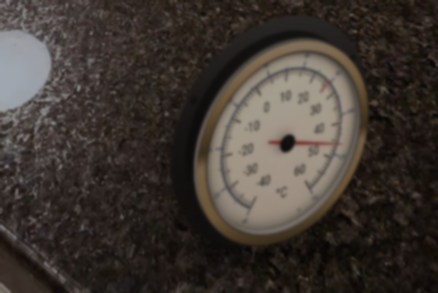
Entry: 45°C
